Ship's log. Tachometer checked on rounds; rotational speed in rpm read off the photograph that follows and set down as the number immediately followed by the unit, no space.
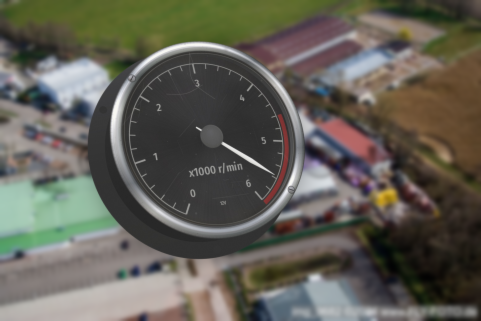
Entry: 5600rpm
